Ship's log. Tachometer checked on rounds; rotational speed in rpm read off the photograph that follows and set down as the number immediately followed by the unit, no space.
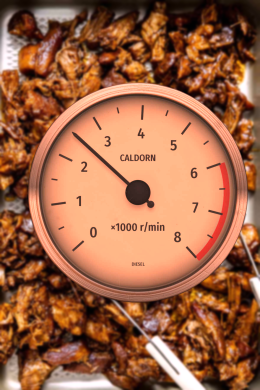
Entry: 2500rpm
